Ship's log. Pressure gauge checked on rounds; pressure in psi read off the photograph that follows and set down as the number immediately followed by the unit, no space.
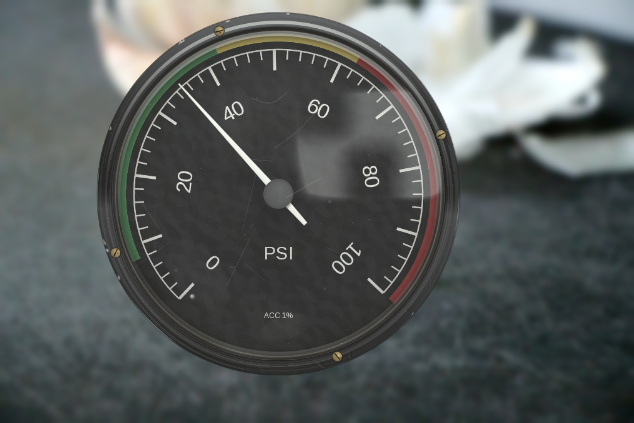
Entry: 35psi
